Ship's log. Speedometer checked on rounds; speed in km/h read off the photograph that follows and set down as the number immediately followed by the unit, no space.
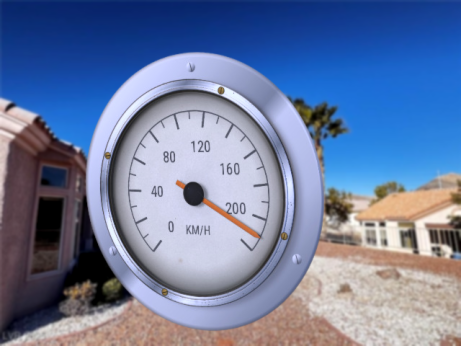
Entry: 210km/h
